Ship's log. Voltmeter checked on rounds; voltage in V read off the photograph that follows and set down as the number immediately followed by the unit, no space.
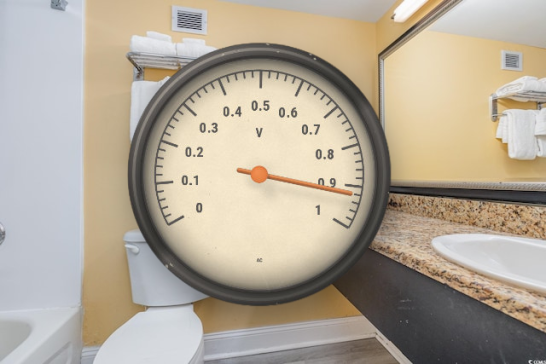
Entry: 0.92V
